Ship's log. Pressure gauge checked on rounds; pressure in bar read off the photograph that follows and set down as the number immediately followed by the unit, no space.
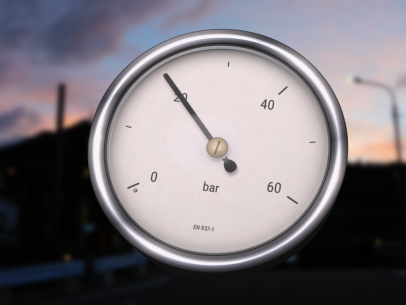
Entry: 20bar
